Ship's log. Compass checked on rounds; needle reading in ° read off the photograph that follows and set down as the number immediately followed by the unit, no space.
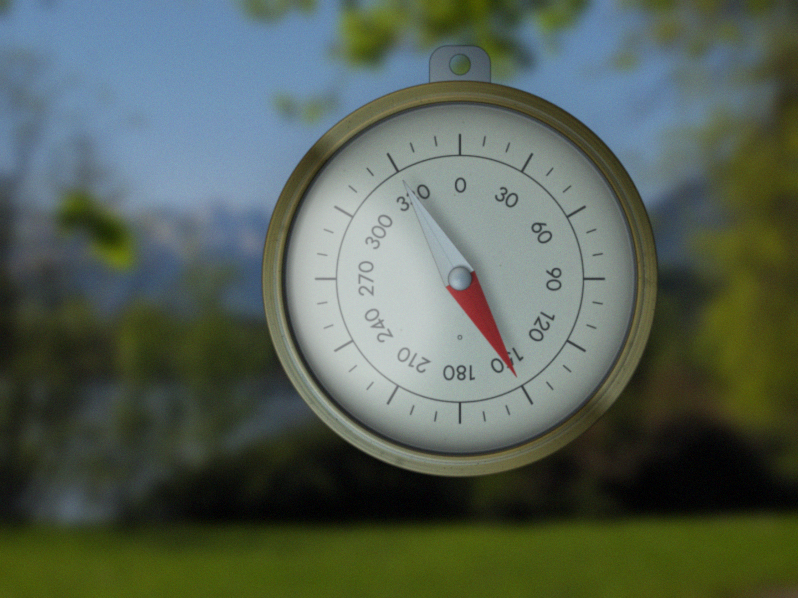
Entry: 150°
